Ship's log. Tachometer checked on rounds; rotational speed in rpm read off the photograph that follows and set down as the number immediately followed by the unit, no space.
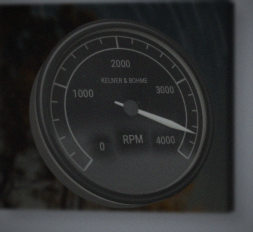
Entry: 3700rpm
